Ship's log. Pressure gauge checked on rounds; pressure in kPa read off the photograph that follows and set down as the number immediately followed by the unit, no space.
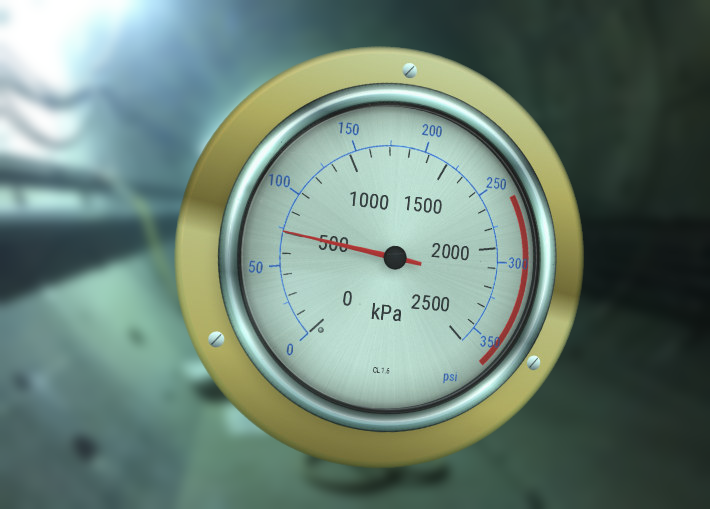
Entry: 500kPa
